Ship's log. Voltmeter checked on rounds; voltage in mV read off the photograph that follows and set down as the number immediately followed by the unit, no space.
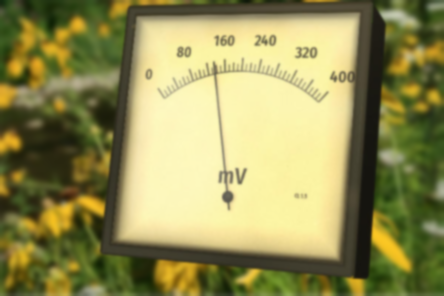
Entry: 140mV
